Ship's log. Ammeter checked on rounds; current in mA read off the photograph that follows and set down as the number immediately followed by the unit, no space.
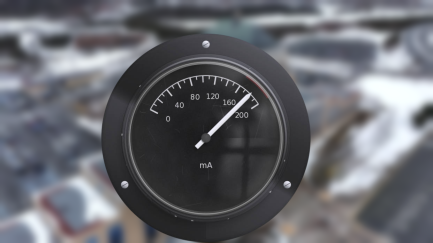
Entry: 180mA
